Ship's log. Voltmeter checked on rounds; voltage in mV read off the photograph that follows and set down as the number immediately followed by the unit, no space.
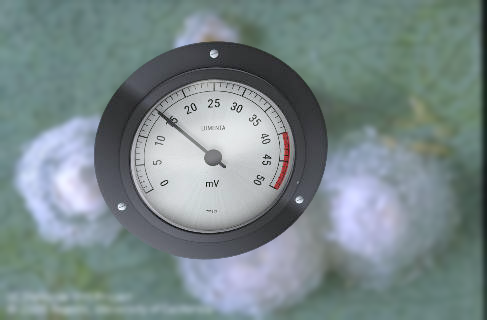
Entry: 15mV
